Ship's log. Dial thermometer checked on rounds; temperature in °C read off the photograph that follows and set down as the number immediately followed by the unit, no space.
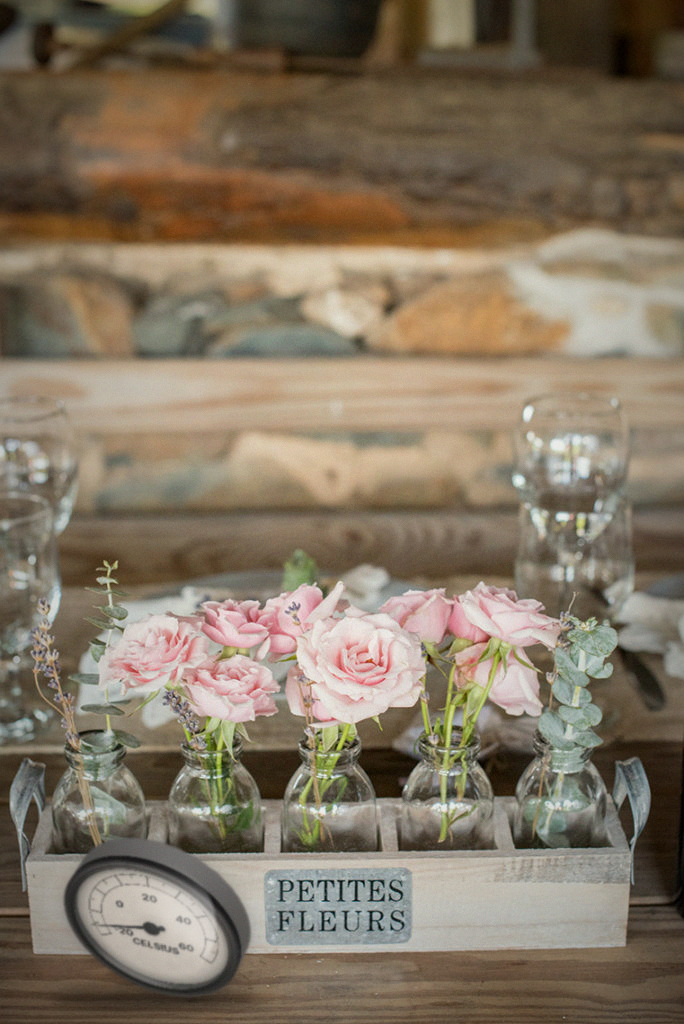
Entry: -15°C
